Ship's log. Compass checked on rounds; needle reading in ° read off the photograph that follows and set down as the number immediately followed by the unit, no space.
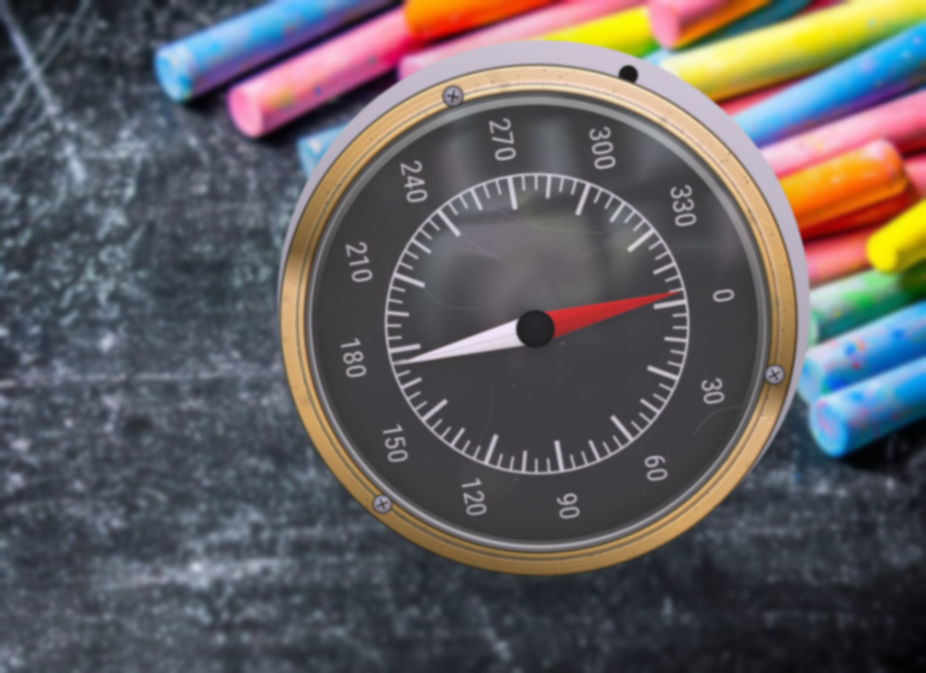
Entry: 355°
